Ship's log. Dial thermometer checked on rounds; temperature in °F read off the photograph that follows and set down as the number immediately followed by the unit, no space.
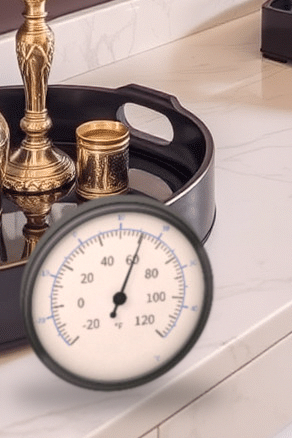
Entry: 60°F
